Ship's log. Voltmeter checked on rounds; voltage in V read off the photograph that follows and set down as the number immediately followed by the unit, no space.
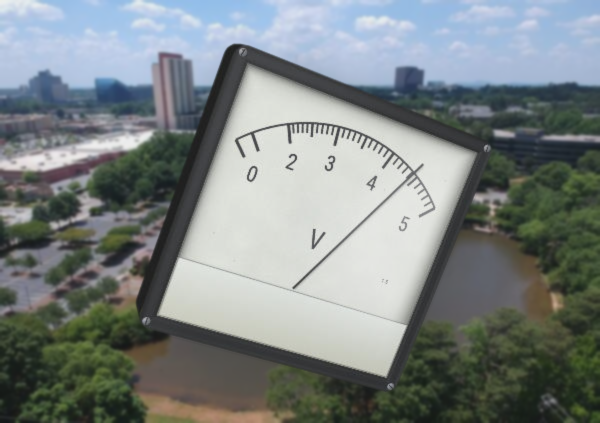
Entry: 4.4V
